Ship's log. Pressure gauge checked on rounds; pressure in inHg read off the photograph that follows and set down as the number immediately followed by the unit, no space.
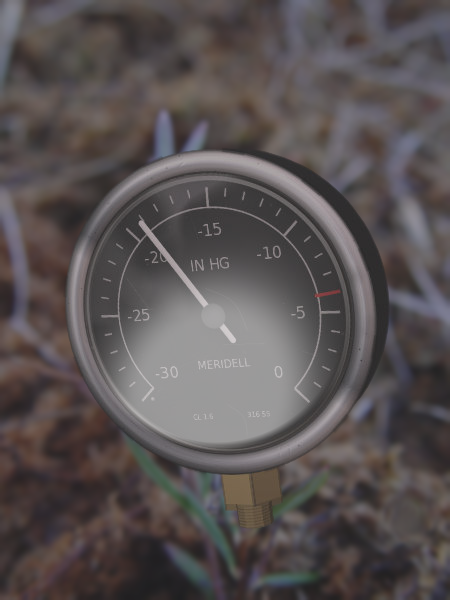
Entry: -19inHg
